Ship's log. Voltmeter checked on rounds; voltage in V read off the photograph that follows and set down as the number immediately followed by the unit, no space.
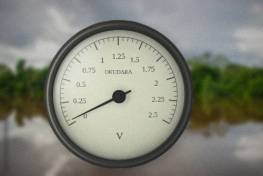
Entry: 0.05V
